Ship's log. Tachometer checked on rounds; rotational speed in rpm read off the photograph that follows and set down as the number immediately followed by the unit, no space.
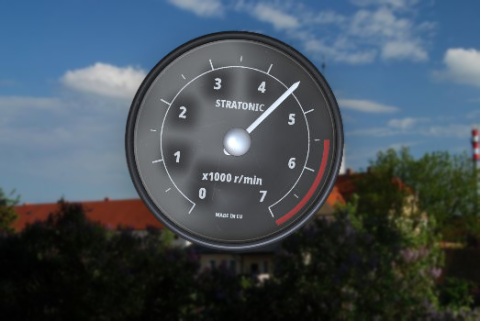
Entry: 4500rpm
